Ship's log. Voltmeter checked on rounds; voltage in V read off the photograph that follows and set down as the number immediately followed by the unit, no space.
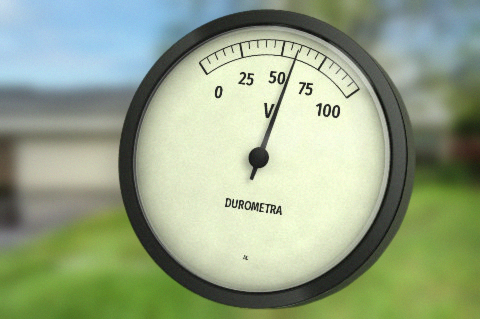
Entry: 60V
